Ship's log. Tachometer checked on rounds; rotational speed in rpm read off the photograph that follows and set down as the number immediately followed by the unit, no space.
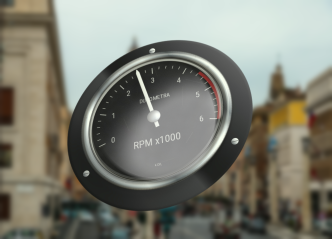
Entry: 2600rpm
